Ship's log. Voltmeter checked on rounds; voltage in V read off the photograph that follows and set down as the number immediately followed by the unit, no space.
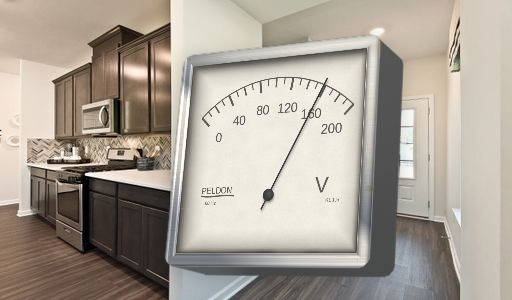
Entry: 160V
